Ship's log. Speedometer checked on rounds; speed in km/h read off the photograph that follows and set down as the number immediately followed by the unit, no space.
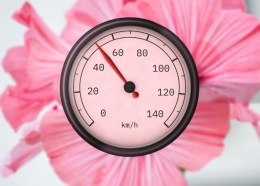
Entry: 50km/h
